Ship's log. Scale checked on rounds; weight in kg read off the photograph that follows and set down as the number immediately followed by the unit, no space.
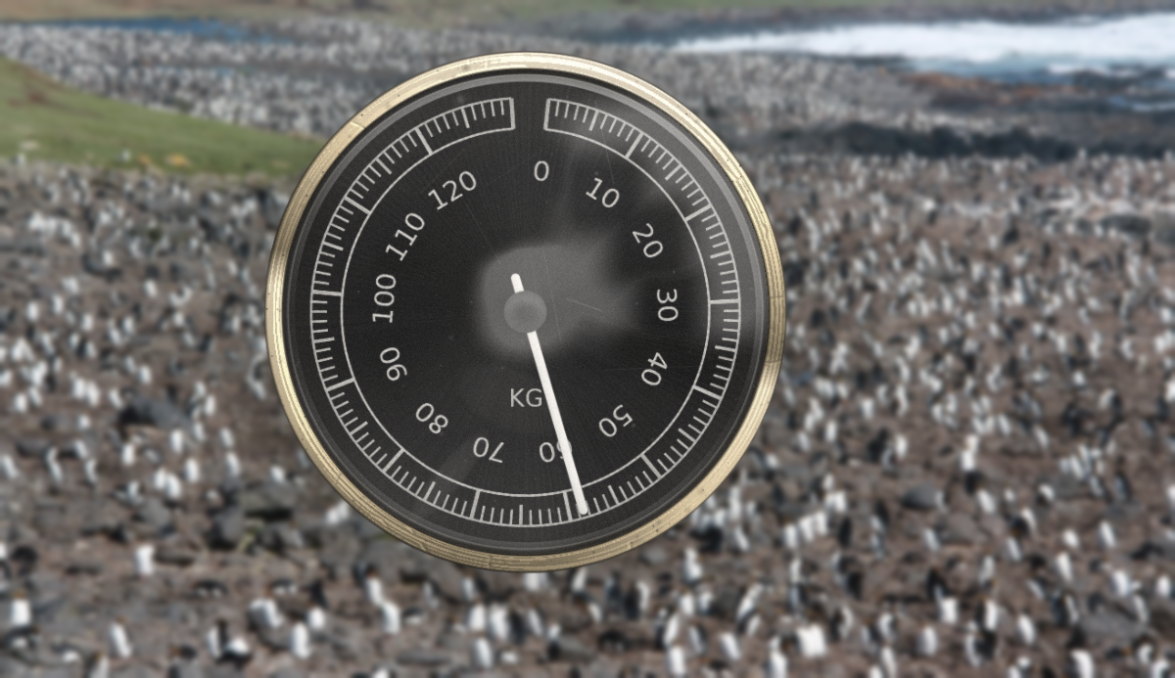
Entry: 58.5kg
